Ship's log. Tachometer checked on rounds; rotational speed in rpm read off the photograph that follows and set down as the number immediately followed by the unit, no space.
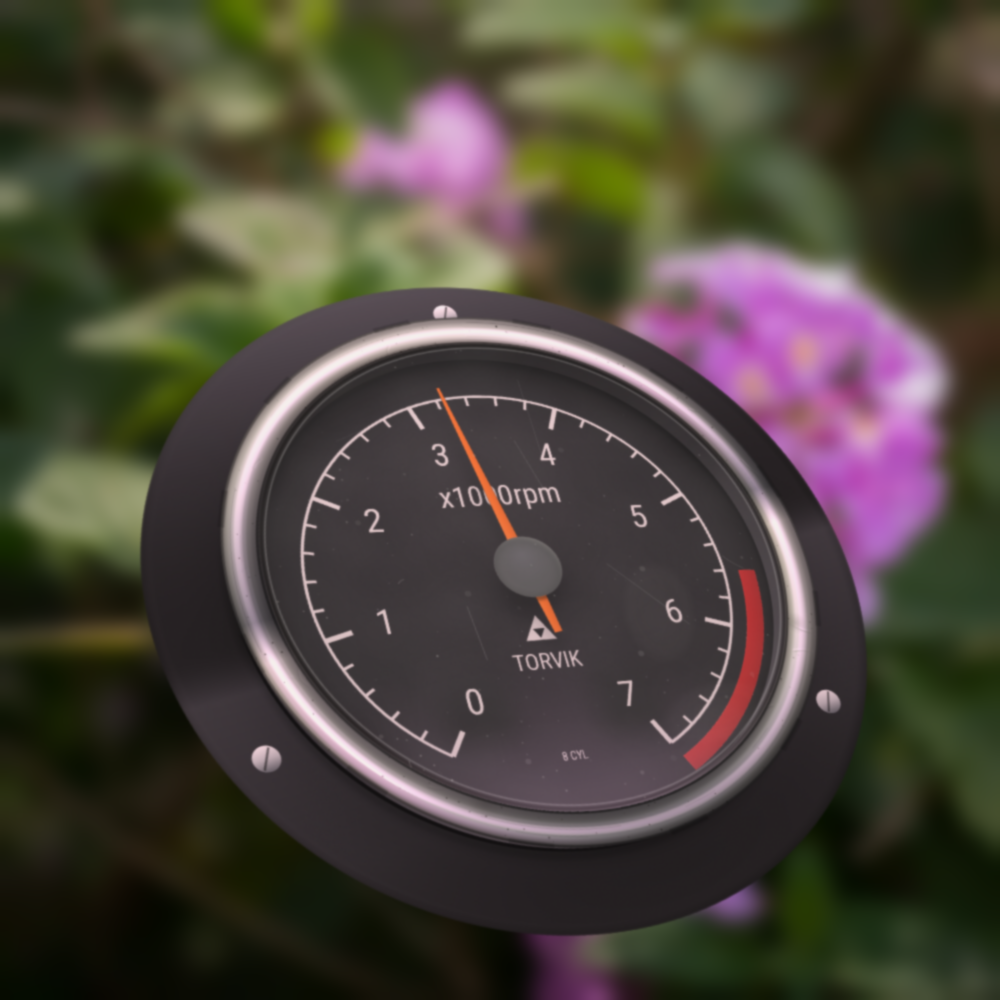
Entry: 3200rpm
